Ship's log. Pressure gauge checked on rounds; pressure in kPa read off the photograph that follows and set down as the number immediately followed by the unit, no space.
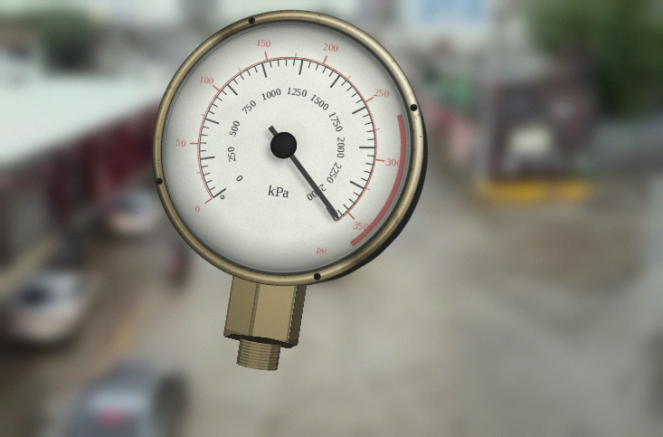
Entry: 2475kPa
